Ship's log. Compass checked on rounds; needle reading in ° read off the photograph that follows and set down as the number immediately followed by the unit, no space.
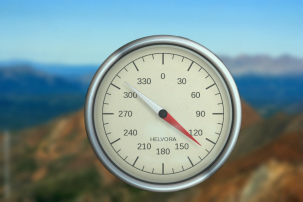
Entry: 130°
